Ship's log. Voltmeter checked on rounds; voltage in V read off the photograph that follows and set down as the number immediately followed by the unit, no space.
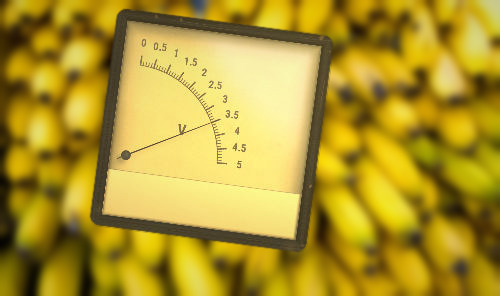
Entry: 3.5V
